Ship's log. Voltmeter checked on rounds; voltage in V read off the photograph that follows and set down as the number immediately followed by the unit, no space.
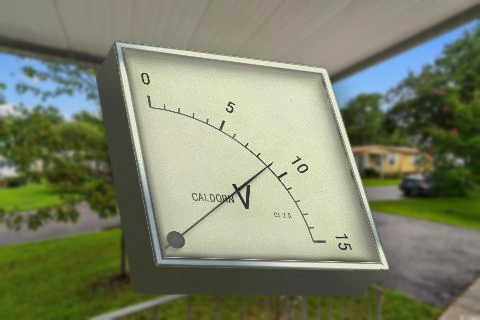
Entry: 9V
